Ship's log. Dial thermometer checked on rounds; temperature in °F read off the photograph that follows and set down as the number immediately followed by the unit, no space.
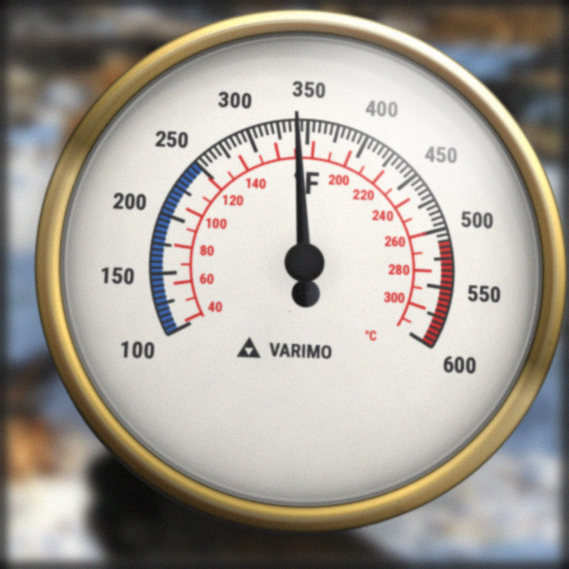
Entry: 340°F
